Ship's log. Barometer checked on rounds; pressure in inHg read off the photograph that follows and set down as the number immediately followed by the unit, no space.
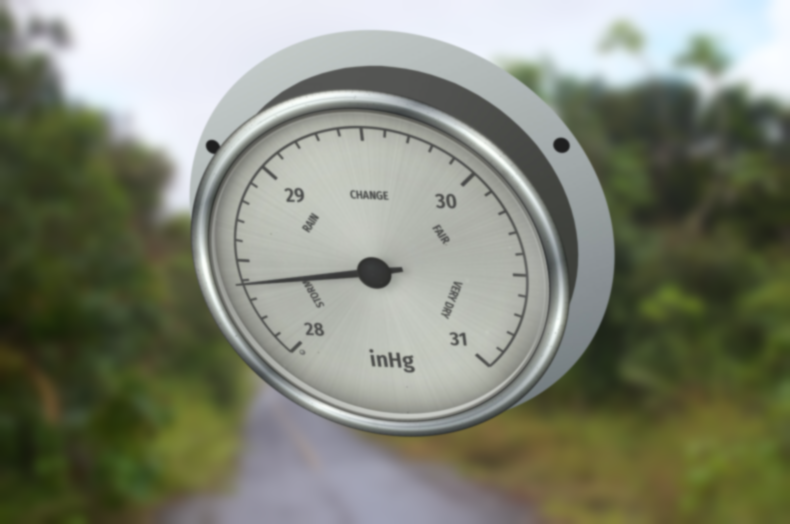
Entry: 28.4inHg
